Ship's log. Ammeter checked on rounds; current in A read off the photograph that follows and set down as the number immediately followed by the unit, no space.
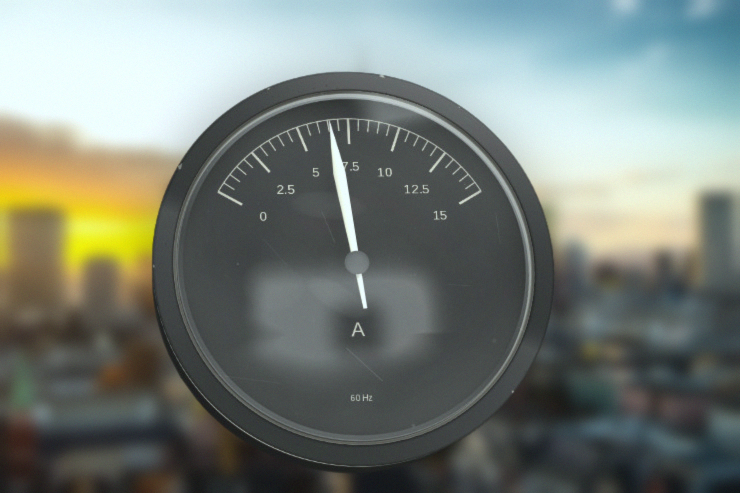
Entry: 6.5A
